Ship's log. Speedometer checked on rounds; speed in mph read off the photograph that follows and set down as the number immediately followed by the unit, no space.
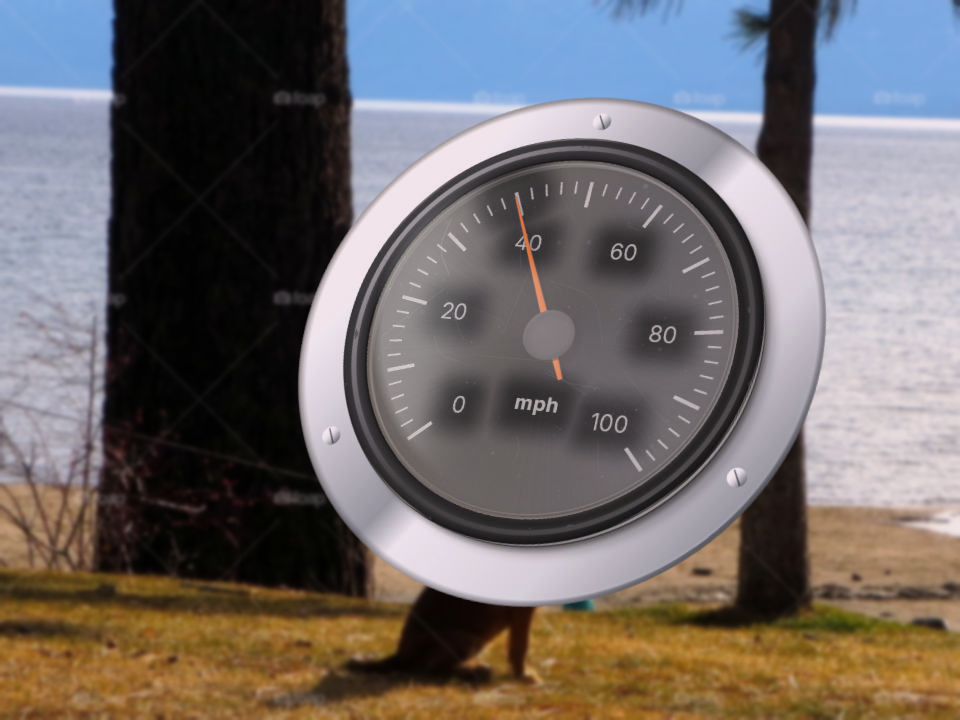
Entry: 40mph
